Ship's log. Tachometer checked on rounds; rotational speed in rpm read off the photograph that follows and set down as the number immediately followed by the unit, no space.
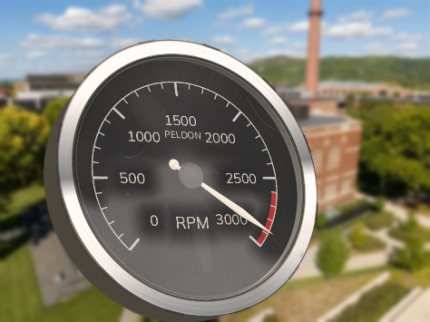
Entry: 2900rpm
